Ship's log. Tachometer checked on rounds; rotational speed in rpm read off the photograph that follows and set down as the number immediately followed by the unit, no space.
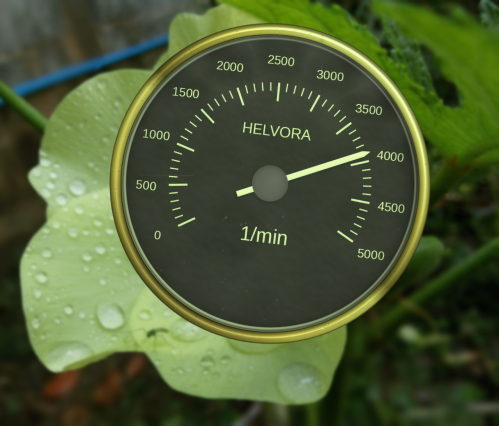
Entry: 3900rpm
